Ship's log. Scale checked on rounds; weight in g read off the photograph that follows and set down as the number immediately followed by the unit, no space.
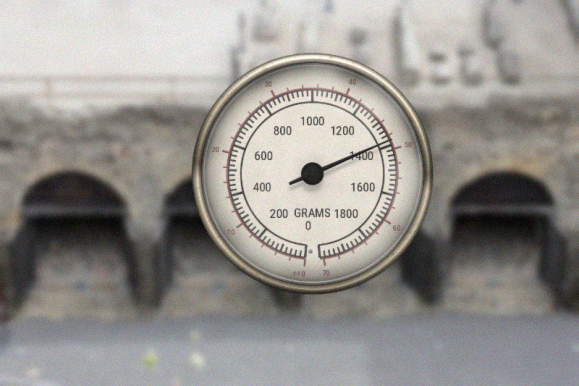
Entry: 1380g
